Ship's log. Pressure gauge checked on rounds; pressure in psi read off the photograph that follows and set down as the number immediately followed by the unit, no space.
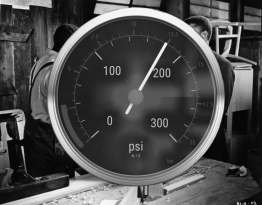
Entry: 180psi
